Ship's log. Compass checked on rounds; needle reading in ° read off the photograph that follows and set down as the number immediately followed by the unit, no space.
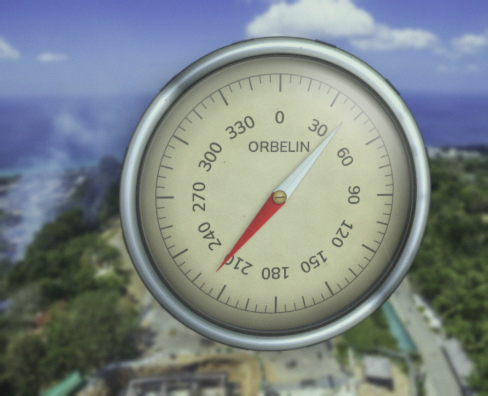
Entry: 220°
